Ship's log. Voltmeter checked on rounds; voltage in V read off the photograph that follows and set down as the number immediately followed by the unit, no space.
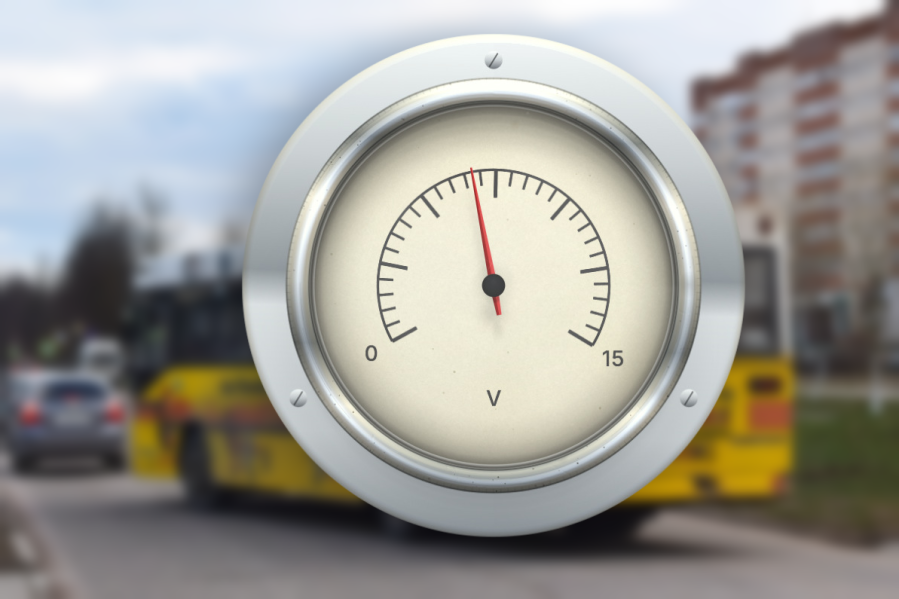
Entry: 6.75V
